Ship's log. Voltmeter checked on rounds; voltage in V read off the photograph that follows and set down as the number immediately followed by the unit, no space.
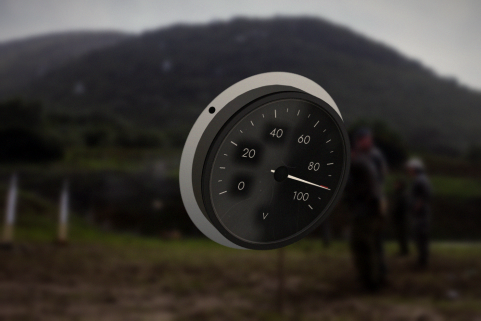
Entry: 90V
